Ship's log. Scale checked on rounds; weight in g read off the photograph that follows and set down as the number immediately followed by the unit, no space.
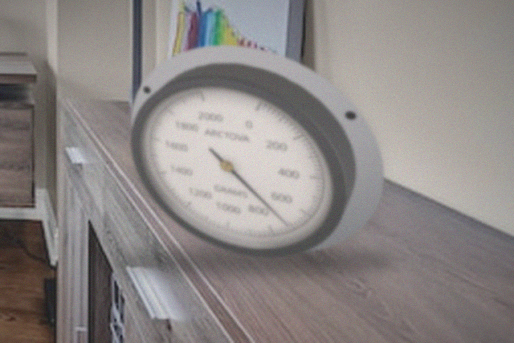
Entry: 700g
